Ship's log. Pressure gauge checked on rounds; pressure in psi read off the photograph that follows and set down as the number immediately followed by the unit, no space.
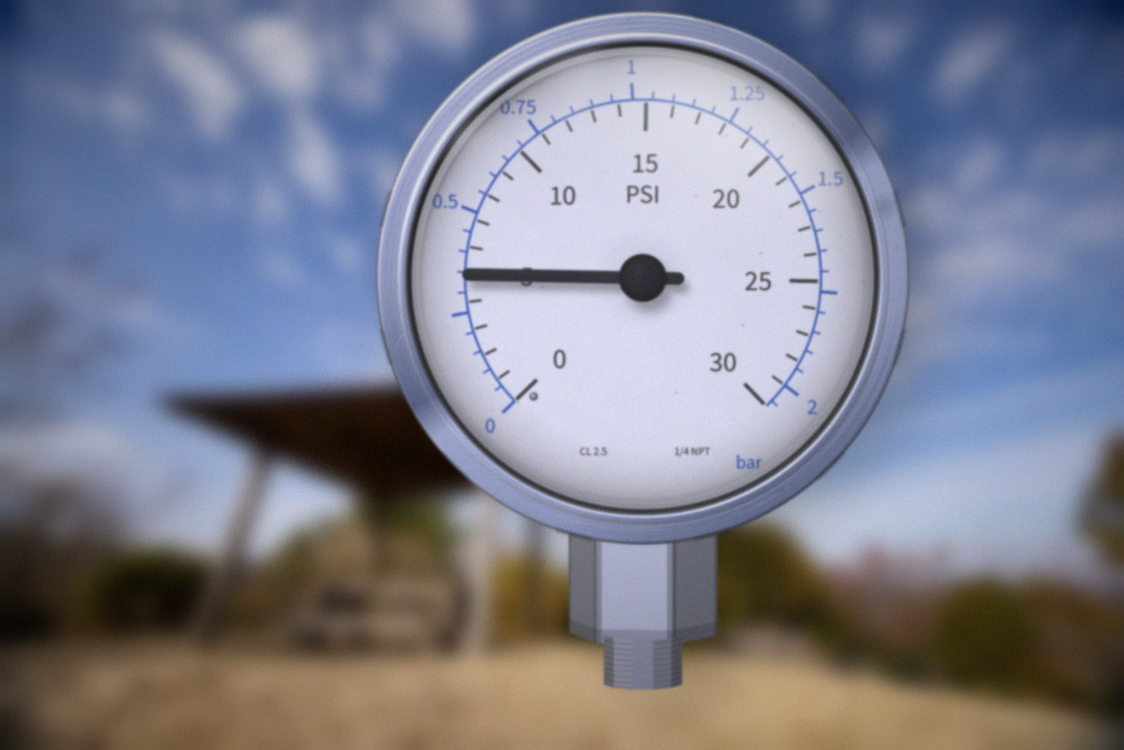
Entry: 5psi
